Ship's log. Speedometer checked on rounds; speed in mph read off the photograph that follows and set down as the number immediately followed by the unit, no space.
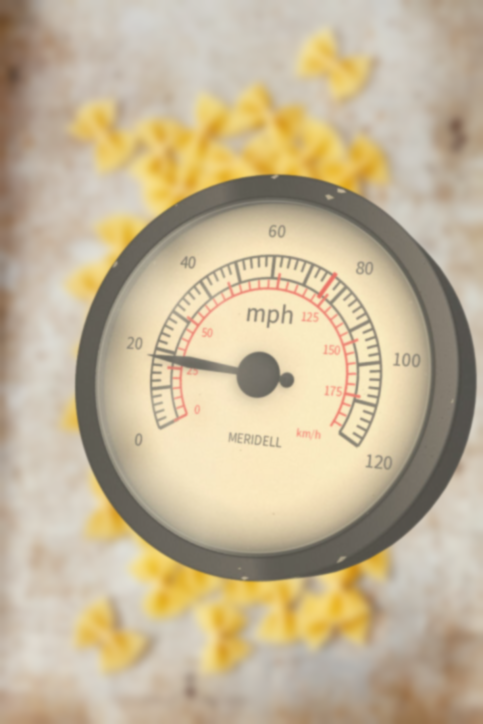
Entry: 18mph
